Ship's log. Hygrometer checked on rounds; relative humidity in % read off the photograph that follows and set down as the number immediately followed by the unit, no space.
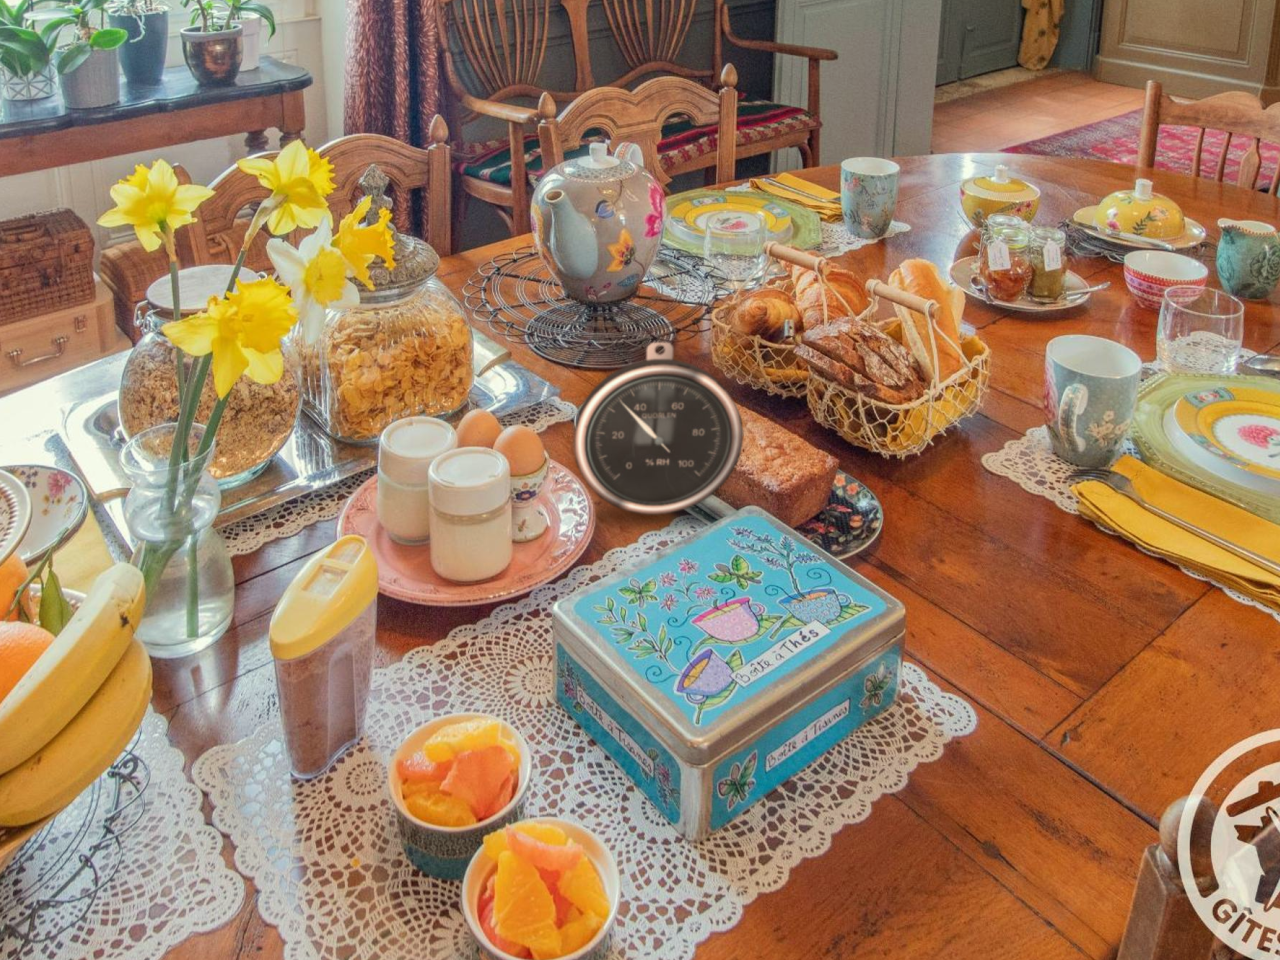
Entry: 35%
